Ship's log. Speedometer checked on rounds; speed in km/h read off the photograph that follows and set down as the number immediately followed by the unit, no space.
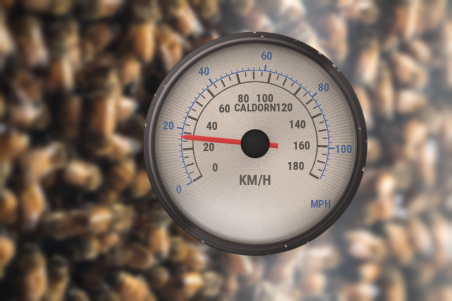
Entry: 27.5km/h
